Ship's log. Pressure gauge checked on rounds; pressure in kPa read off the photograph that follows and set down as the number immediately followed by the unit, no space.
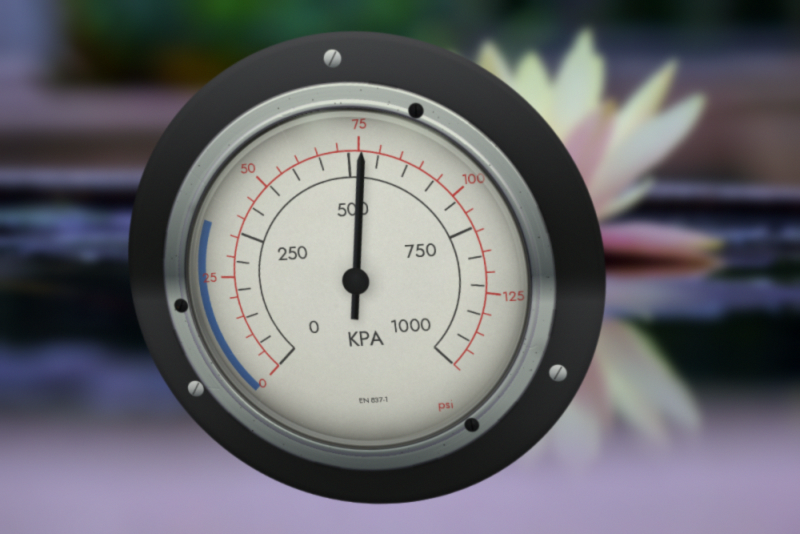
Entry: 525kPa
